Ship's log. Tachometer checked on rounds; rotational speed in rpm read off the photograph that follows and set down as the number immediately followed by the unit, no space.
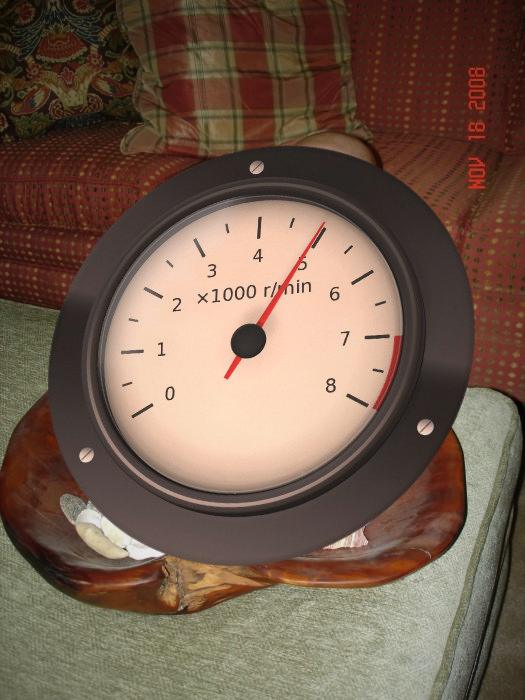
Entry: 5000rpm
